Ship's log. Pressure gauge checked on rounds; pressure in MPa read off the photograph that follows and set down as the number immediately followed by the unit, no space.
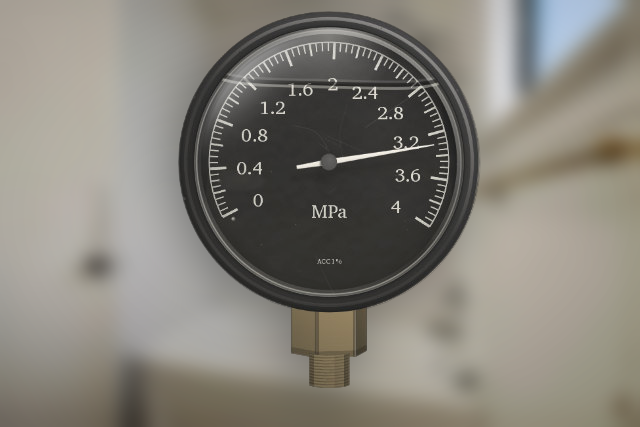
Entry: 3.3MPa
